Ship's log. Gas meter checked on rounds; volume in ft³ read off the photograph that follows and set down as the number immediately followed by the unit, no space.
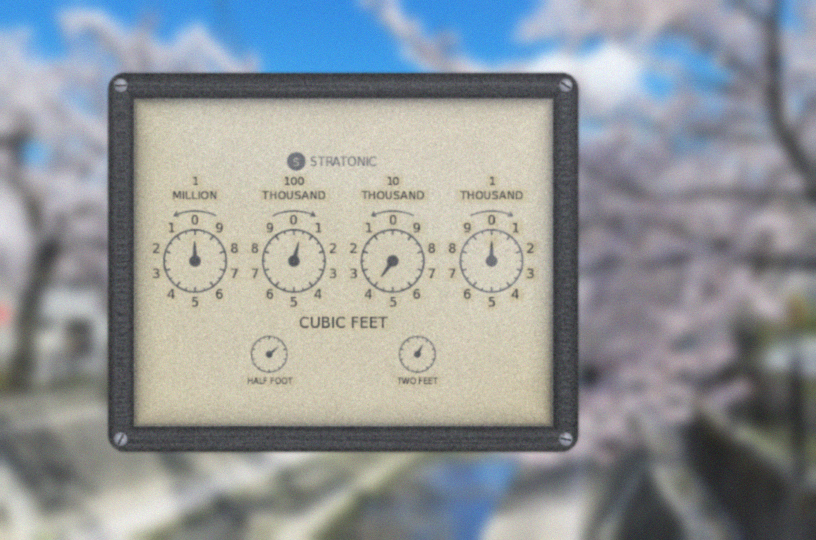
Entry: 4000ft³
